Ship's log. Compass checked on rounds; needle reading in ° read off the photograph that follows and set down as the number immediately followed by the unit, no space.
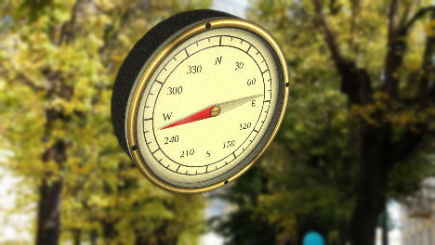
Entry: 260°
